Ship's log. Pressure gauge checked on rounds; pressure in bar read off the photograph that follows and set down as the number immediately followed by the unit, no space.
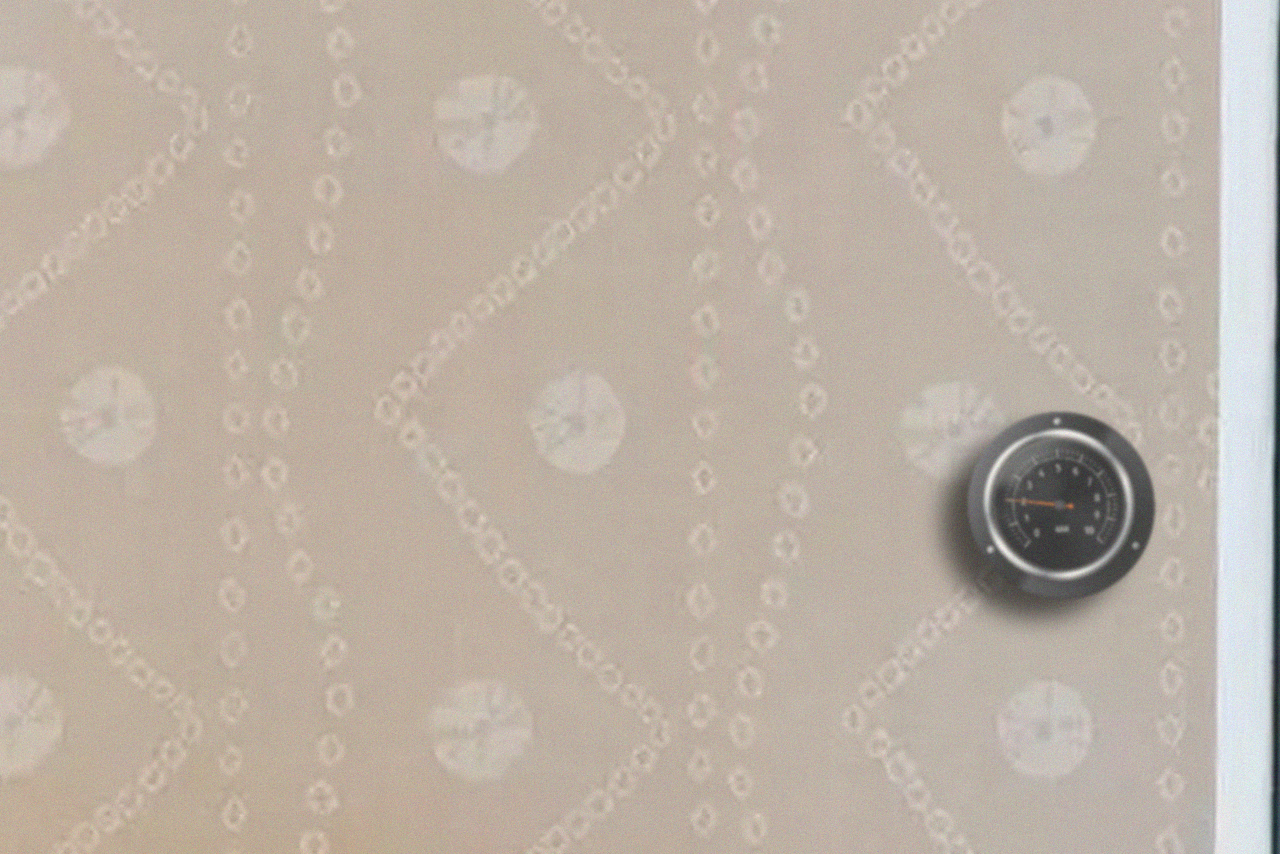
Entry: 2bar
